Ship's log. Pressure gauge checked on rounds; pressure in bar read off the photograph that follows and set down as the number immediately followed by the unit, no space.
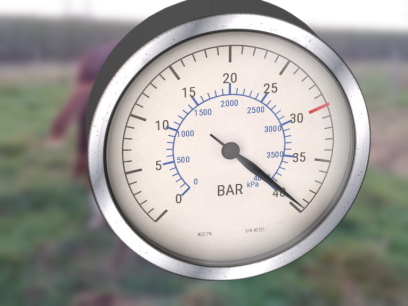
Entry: 39.5bar
